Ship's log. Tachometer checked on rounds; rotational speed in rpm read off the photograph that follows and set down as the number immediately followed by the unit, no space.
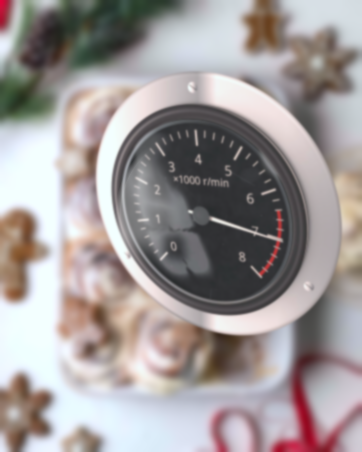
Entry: 7000rpm
